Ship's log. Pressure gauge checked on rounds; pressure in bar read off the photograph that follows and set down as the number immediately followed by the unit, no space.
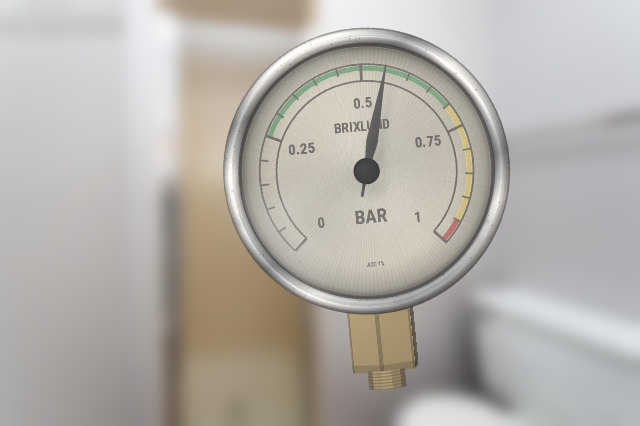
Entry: 0.55bar
